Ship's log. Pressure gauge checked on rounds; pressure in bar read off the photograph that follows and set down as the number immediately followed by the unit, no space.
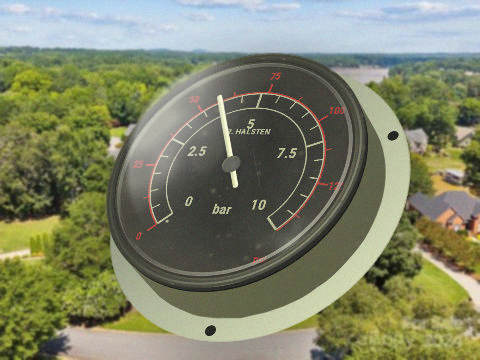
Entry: 4bar
